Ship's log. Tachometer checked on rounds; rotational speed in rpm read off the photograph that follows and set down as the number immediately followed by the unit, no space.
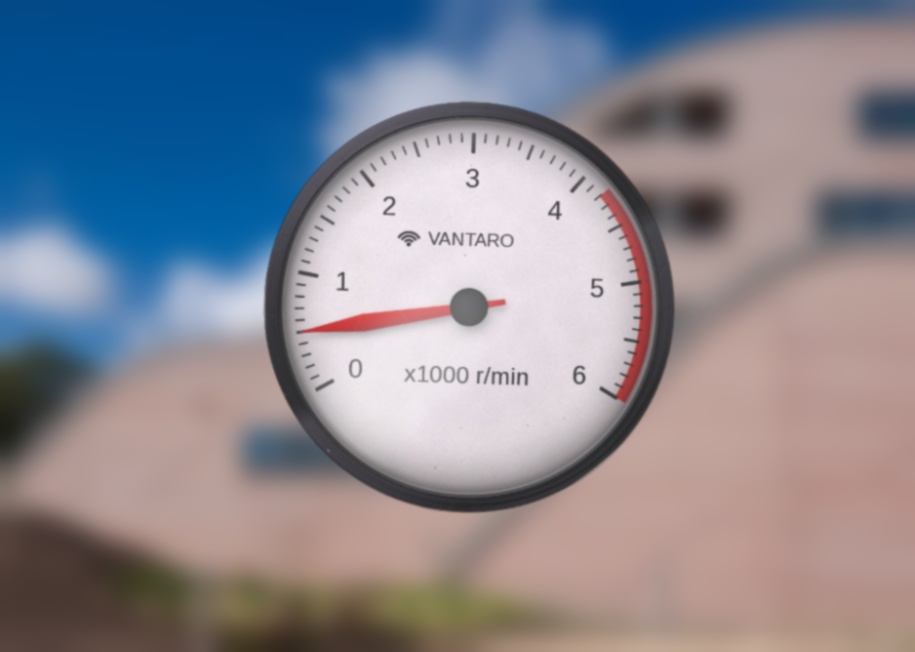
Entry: 500rpm
